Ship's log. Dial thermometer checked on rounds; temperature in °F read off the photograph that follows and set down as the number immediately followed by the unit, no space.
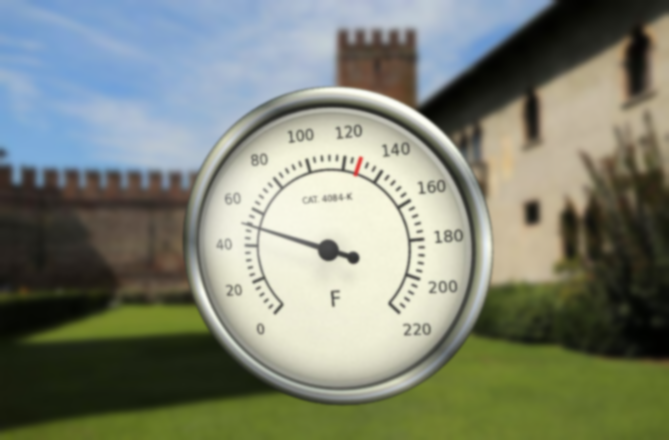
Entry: 52°F
